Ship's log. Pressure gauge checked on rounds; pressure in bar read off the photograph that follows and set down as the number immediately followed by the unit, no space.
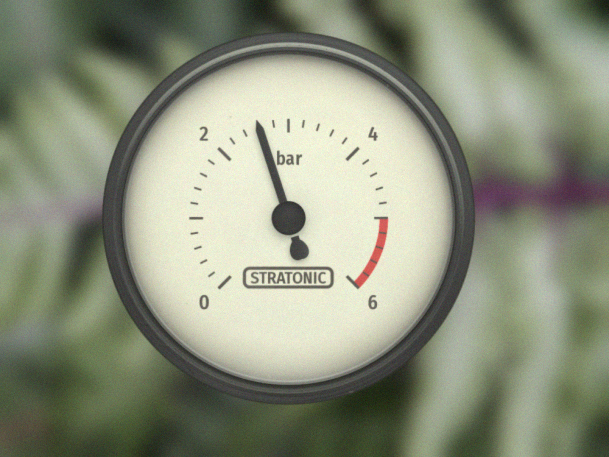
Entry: 2.6bar
